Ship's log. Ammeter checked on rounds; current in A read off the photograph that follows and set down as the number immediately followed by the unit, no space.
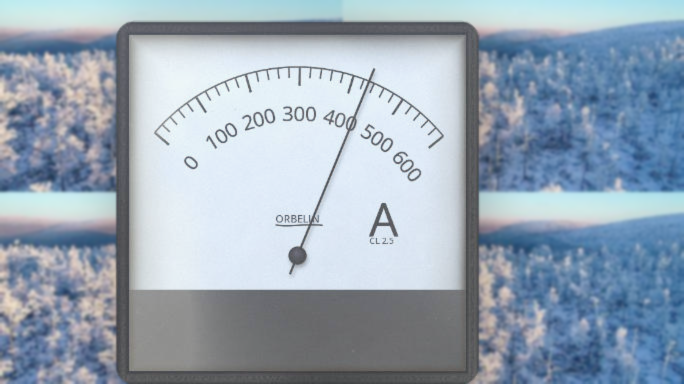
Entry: 430A
